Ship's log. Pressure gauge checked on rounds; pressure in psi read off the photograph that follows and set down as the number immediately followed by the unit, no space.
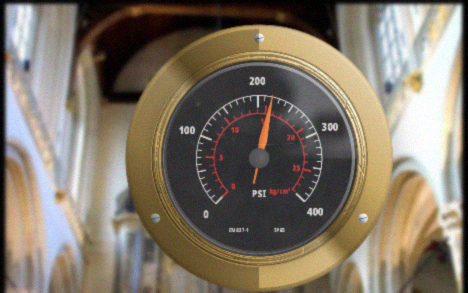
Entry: 220psi
